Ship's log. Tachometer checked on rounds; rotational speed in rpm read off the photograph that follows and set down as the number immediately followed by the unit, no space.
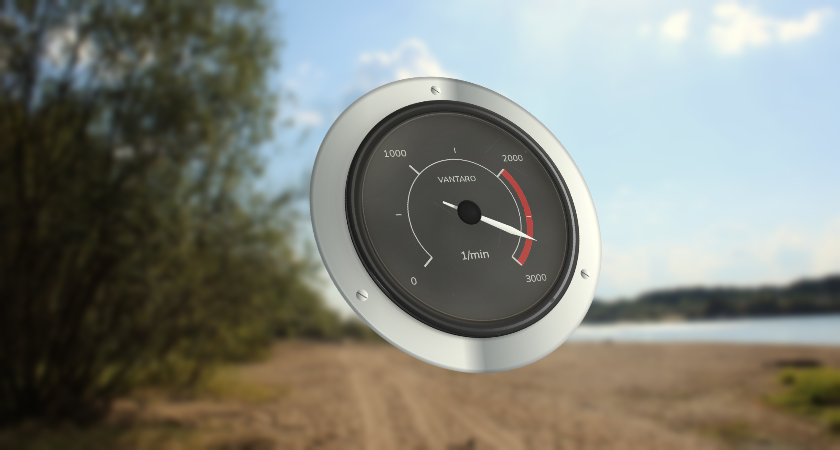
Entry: 2750rpm
